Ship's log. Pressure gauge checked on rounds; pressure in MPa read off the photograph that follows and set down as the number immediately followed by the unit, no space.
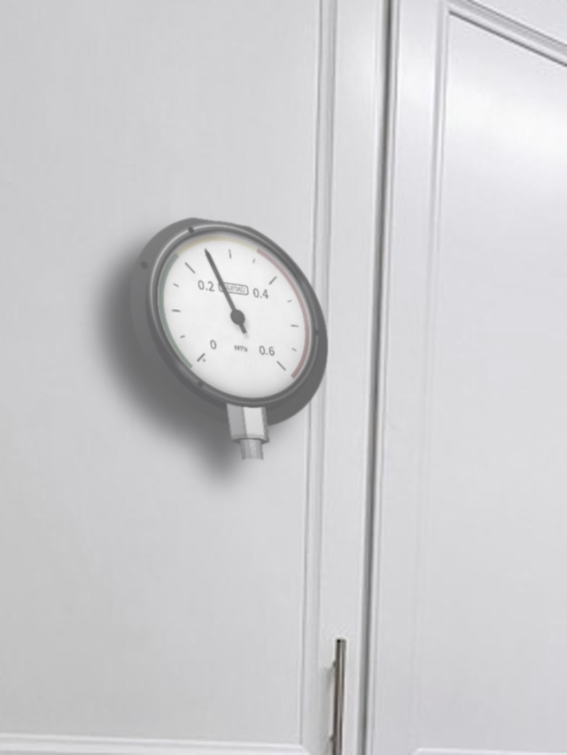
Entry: 0.25MPa
